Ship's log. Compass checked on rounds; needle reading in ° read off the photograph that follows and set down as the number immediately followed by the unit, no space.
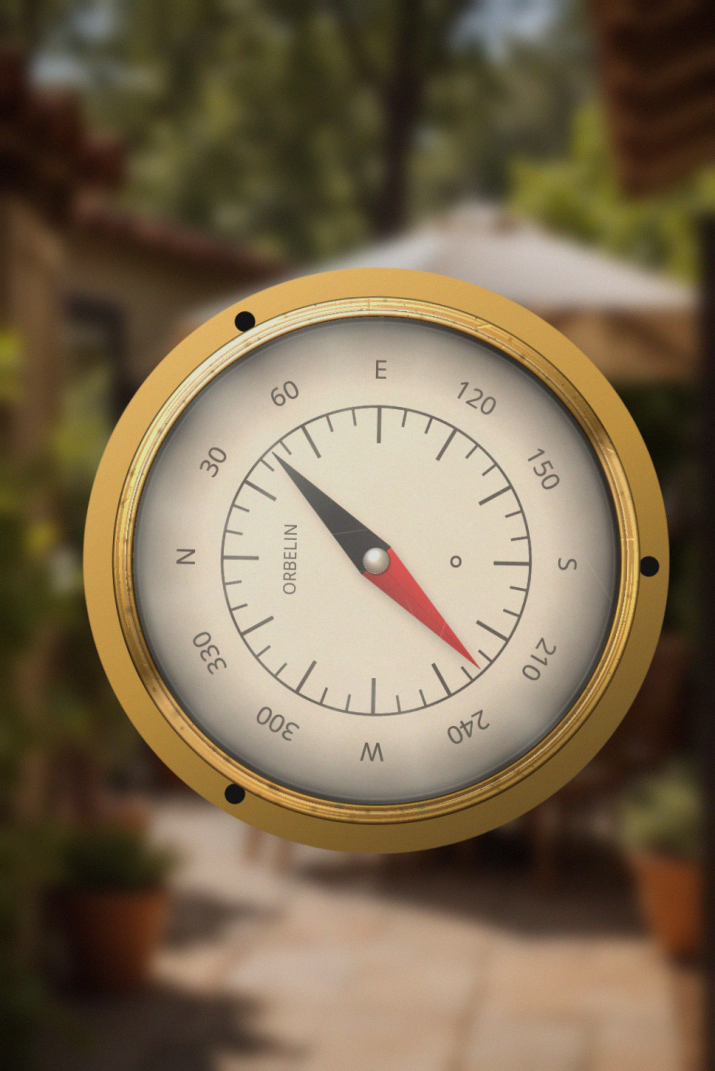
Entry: 225°
